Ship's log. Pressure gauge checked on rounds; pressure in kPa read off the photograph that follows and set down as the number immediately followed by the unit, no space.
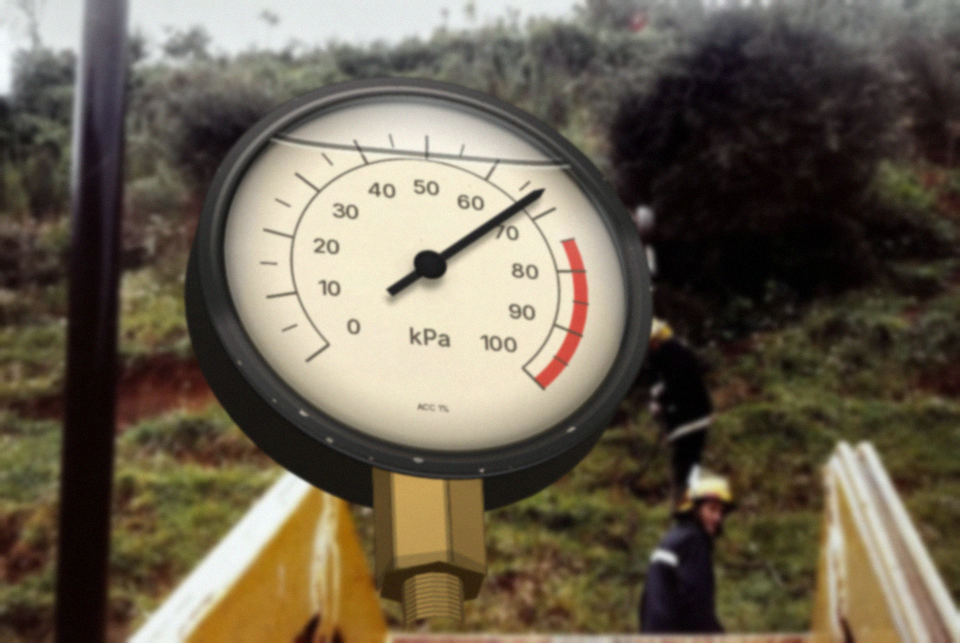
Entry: 67.5kPa
